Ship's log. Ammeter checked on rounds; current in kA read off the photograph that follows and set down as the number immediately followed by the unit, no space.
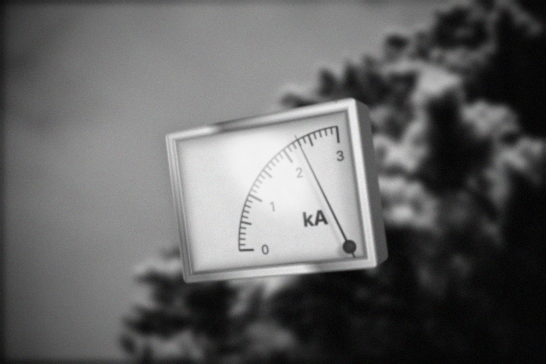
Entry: 2.3kA
